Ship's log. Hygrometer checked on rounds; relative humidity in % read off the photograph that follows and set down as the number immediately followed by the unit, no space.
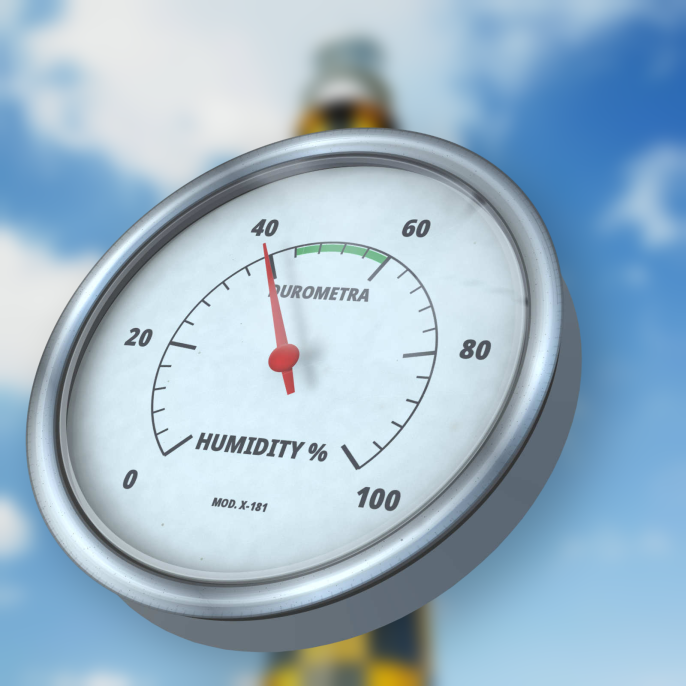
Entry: 40%
